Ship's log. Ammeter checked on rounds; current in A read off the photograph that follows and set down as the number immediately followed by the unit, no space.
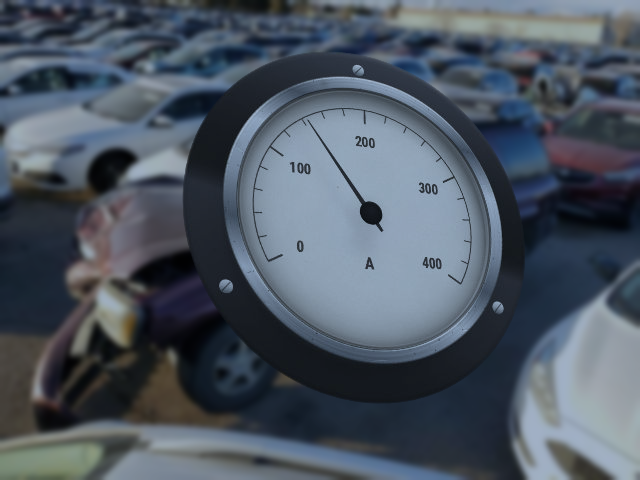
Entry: 140A
